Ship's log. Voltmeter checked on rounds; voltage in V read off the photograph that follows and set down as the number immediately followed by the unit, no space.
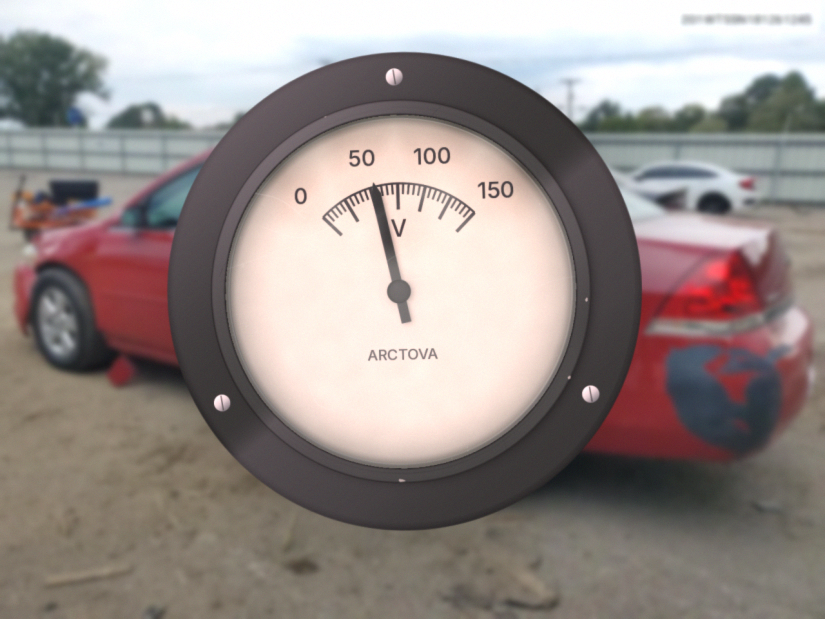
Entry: 55V
